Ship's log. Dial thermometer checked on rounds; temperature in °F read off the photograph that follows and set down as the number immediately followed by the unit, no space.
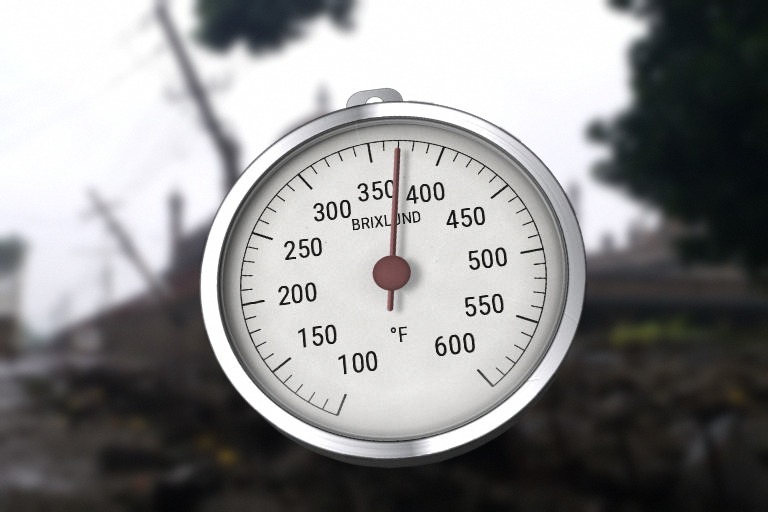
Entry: 370°F
